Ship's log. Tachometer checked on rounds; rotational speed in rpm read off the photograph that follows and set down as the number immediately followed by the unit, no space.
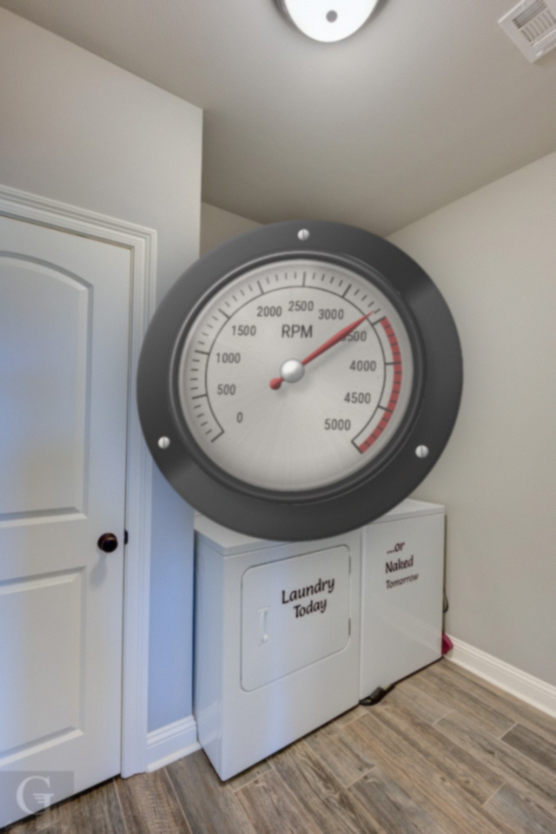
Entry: 3400rpm
